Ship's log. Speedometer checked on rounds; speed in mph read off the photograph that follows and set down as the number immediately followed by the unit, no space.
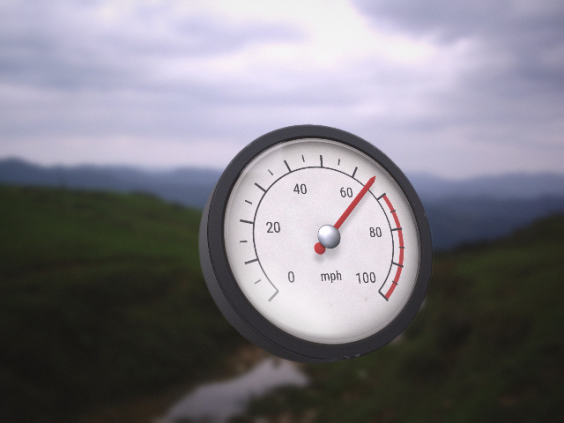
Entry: 65mph
